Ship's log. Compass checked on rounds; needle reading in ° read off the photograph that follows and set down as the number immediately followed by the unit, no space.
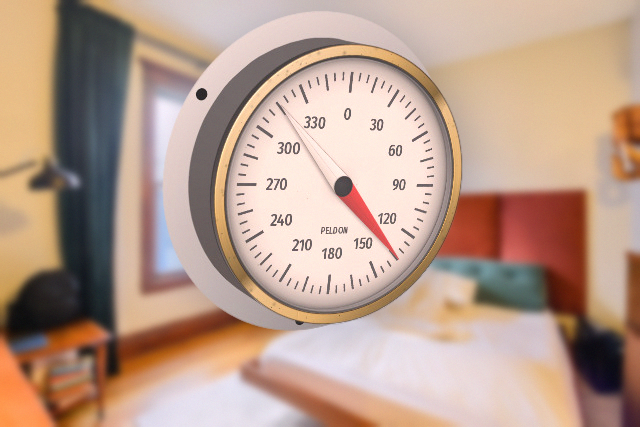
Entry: 135°
